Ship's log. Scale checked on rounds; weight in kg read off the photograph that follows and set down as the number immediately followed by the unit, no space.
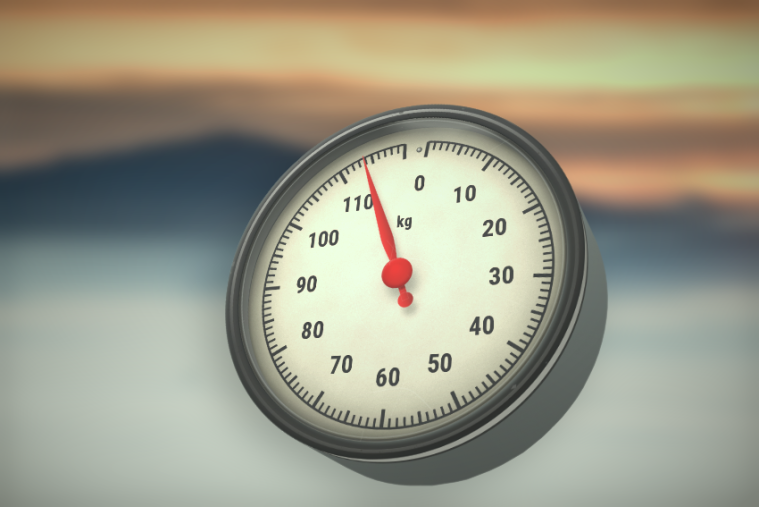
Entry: 114kg
